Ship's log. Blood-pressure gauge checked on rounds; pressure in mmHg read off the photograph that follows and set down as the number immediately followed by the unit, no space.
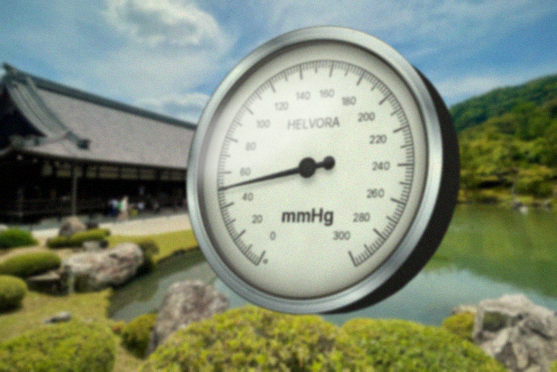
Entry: 50mmHg
